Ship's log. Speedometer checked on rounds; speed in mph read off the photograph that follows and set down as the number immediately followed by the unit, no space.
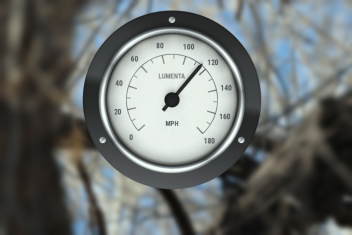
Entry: 115mph
